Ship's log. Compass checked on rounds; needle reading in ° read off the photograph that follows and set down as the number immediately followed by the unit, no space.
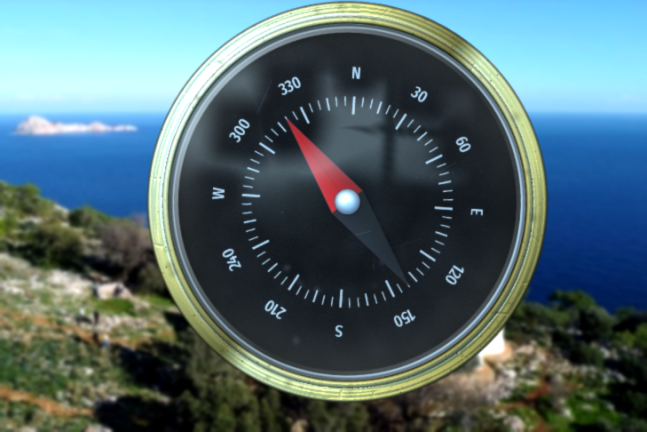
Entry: 320°
